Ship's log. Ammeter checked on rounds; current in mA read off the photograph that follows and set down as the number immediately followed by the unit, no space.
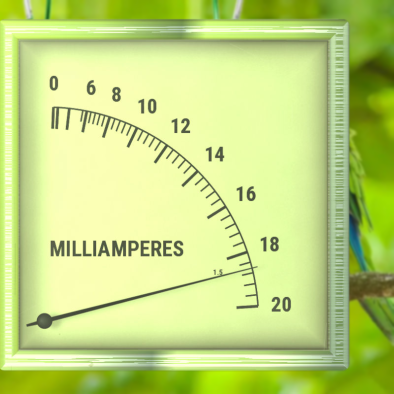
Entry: 18.6mA
